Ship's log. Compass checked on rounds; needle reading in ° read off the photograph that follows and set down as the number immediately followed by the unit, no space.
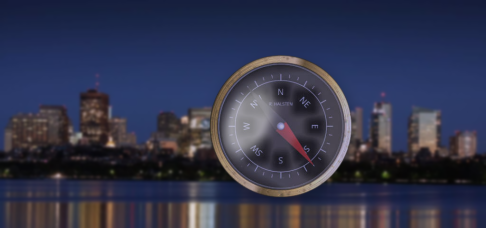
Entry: 140°
